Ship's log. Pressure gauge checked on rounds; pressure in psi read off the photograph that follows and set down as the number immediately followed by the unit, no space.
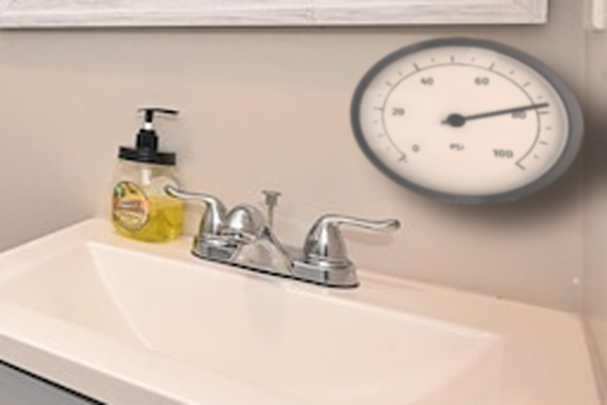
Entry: 77.5psi
